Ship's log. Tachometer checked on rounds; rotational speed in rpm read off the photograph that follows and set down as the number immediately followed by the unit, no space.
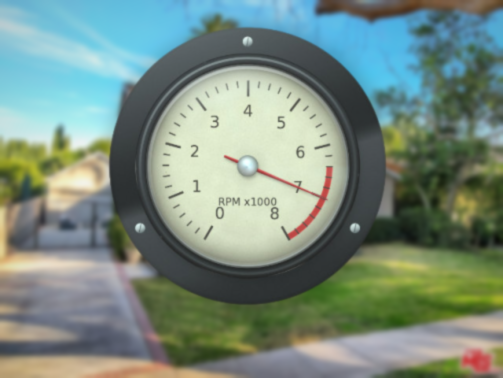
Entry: 7000rpm
